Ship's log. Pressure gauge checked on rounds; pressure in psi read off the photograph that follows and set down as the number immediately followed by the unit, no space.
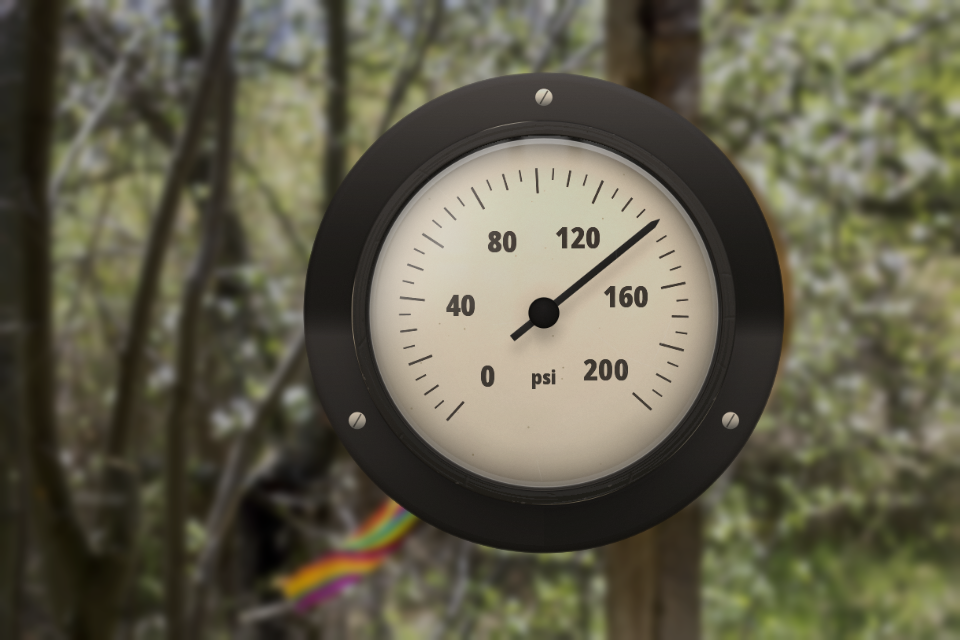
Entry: 140psi
